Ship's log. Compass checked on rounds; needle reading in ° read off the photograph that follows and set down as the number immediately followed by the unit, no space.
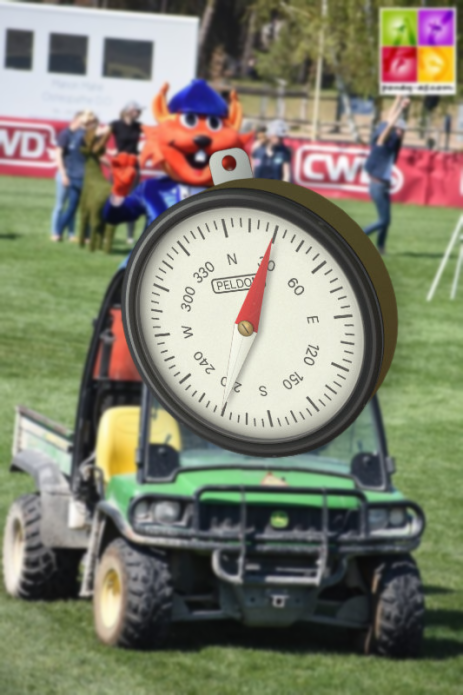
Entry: 30°
